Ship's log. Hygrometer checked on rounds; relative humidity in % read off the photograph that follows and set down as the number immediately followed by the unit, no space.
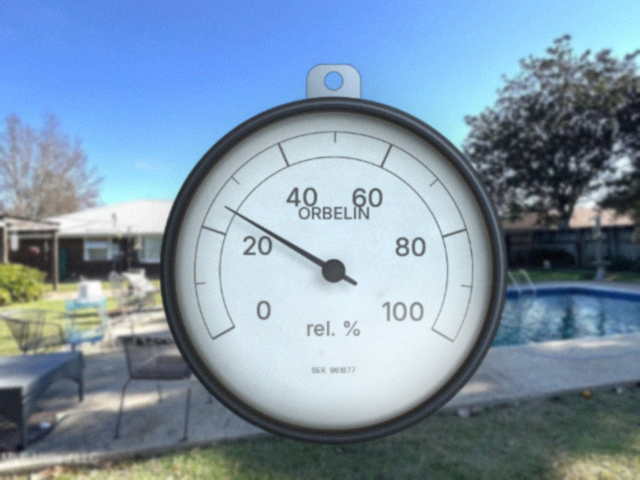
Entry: 25%
